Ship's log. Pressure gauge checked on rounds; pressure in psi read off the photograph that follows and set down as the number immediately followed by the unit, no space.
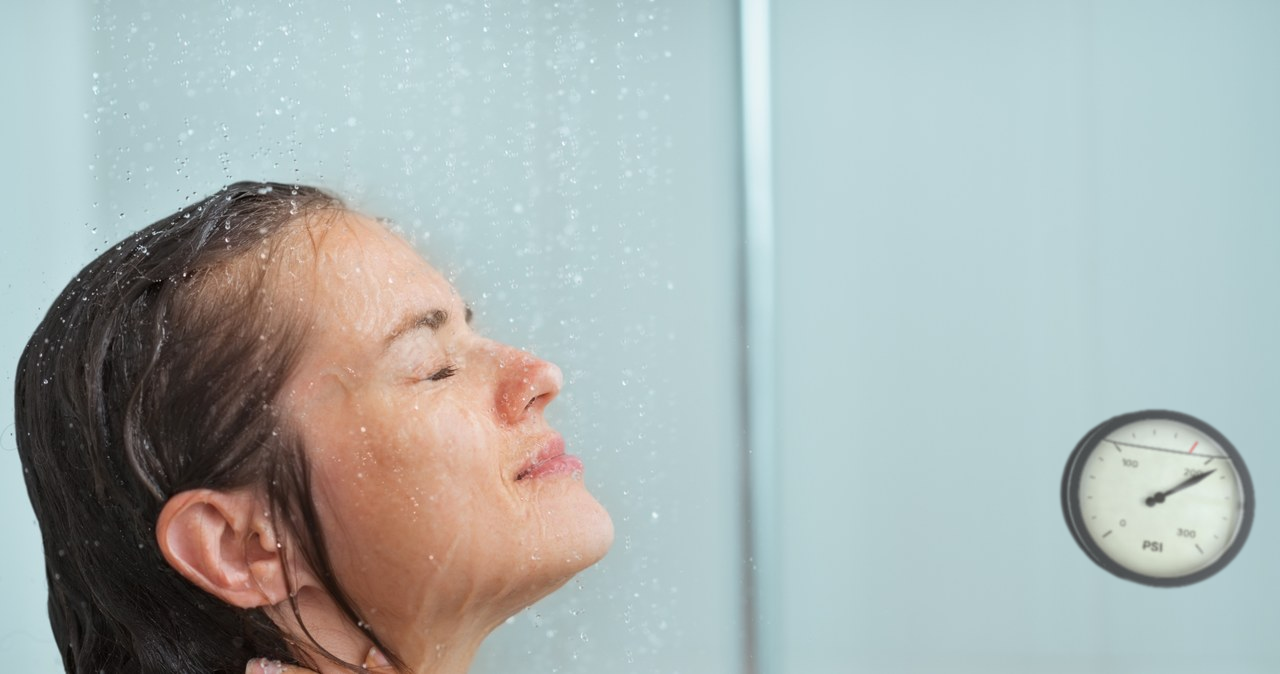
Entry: 210psi
